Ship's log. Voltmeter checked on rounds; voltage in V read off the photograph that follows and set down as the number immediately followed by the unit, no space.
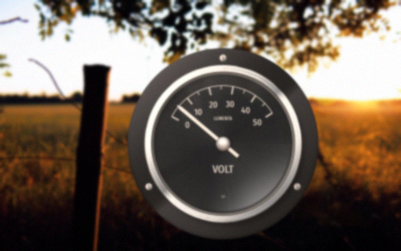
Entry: 5V
